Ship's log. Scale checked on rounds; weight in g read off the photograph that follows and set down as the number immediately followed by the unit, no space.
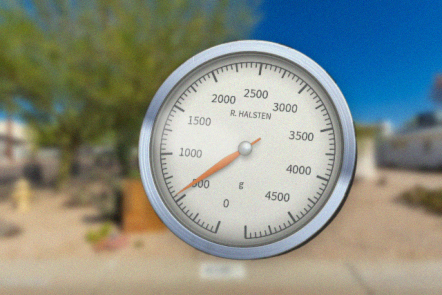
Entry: 550g
